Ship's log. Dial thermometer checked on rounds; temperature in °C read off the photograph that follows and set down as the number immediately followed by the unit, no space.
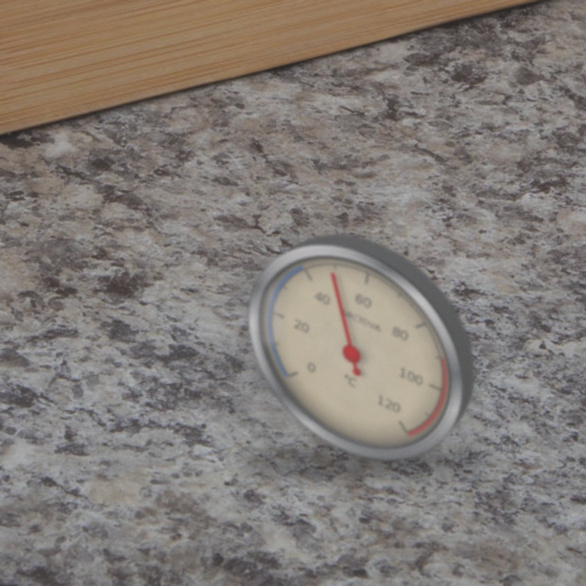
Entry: 50°C
